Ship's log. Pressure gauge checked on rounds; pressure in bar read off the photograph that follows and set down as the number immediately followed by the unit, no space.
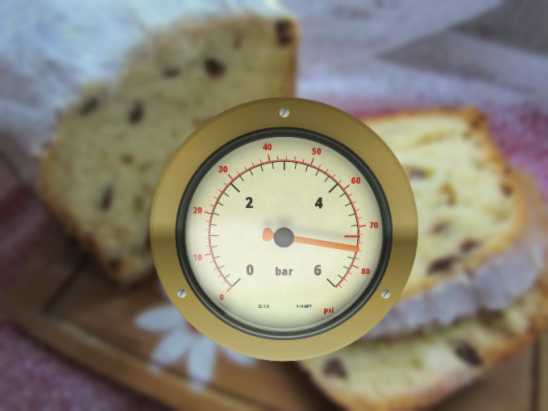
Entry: 5.2bar
